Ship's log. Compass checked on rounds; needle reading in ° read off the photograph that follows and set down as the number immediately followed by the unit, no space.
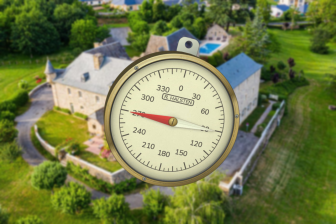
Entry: 270°
